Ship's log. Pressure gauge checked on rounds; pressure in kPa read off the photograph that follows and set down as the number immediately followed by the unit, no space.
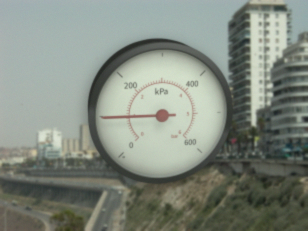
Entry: 100kPa
